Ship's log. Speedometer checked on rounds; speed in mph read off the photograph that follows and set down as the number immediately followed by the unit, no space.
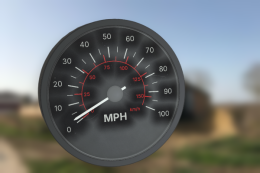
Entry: 2.5mph
